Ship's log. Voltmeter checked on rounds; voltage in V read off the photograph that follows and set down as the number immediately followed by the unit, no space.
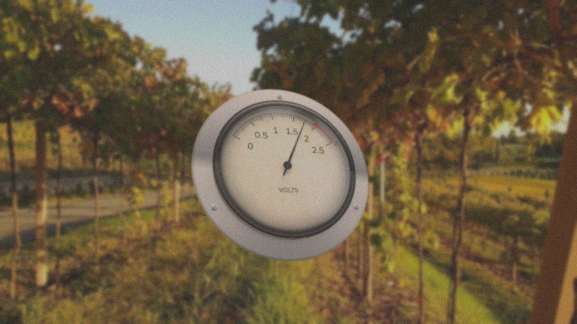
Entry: 1.75V
